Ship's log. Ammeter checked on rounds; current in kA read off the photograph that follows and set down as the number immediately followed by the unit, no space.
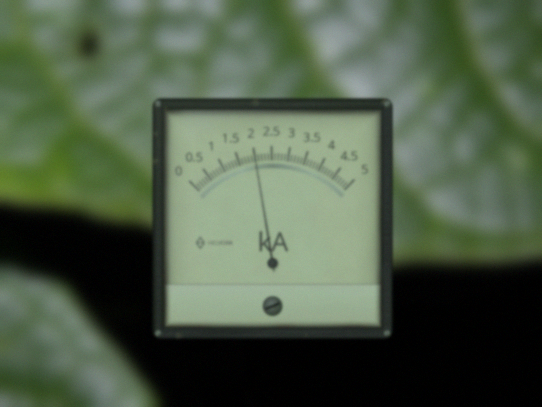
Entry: 2kA
